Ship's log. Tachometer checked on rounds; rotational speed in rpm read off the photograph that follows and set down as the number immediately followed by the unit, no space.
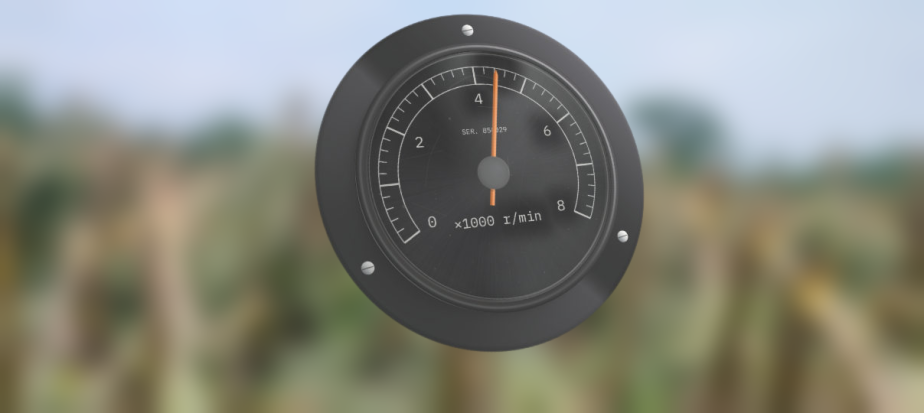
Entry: 4400rpm
